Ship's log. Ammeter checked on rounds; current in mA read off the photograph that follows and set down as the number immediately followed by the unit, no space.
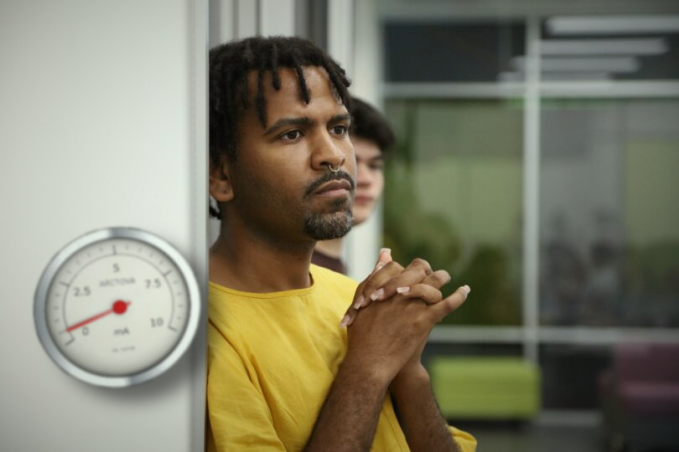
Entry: 0.5mA
